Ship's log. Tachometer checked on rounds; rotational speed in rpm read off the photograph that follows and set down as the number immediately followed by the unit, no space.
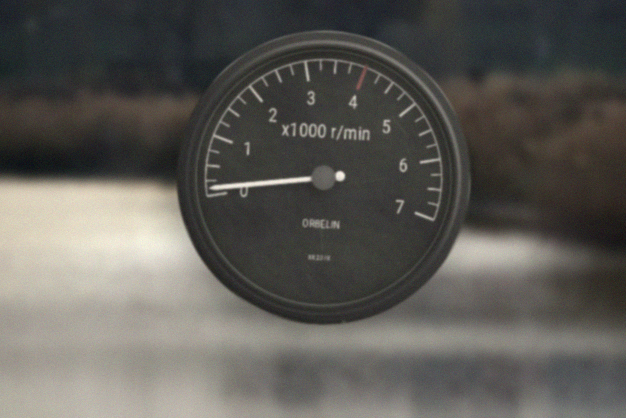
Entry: 125rpm
